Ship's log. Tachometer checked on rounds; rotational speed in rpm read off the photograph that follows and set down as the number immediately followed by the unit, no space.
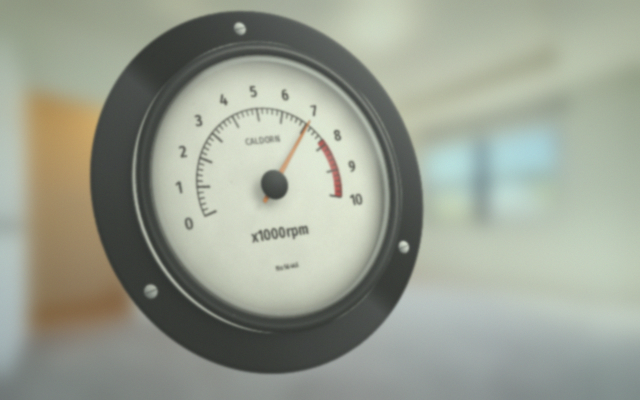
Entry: 7000rpm
